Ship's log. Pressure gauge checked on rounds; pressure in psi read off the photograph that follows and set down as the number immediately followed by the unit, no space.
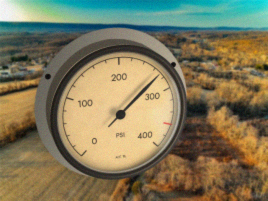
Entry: 270psi
